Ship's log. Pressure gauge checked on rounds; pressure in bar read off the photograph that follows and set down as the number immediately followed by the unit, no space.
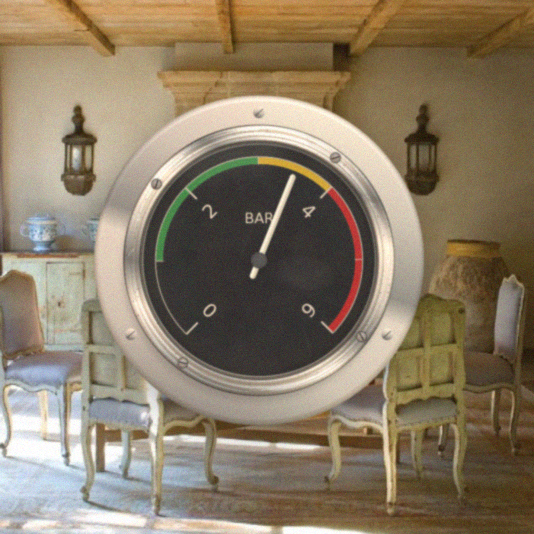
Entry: 3.5bar
